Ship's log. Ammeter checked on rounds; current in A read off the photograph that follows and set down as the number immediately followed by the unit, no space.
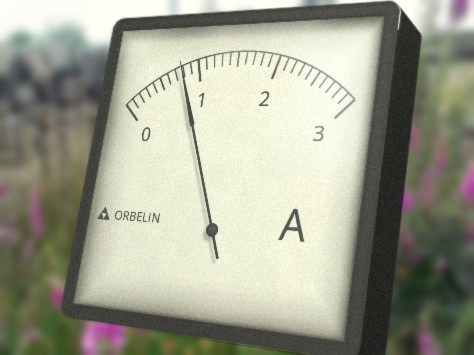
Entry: 0.8A
